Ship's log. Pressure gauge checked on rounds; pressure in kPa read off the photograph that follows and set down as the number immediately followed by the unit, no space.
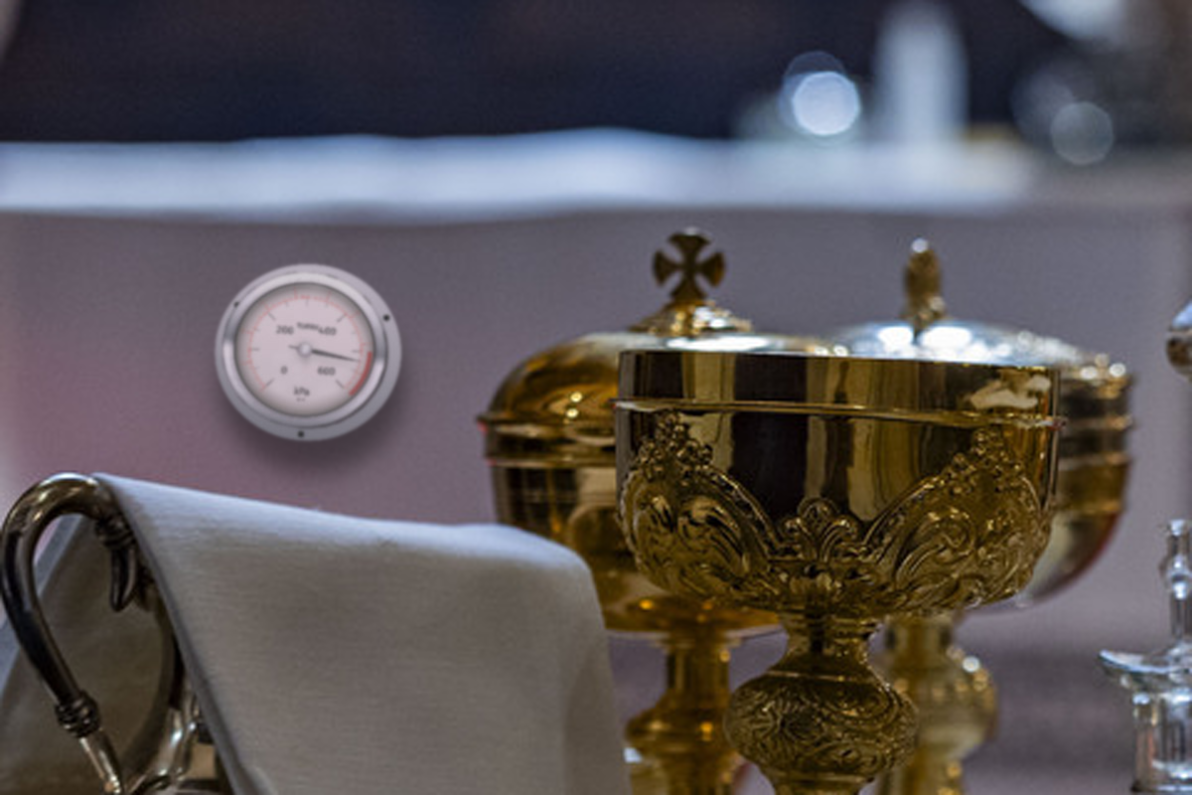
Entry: 525kPa
